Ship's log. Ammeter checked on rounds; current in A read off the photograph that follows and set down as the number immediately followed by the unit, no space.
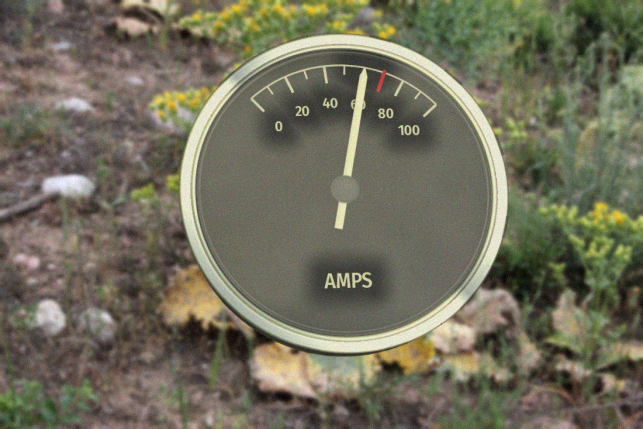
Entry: 60A
